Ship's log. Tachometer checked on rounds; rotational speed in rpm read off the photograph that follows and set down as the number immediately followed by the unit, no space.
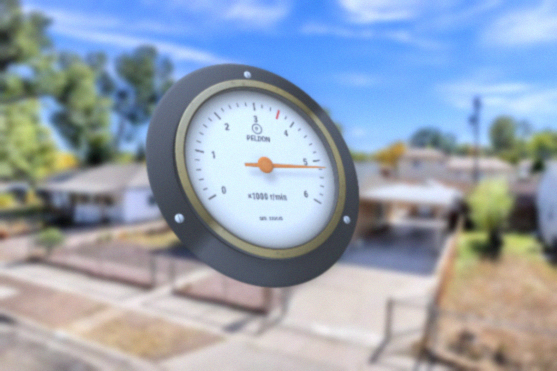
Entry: 5200rpm
